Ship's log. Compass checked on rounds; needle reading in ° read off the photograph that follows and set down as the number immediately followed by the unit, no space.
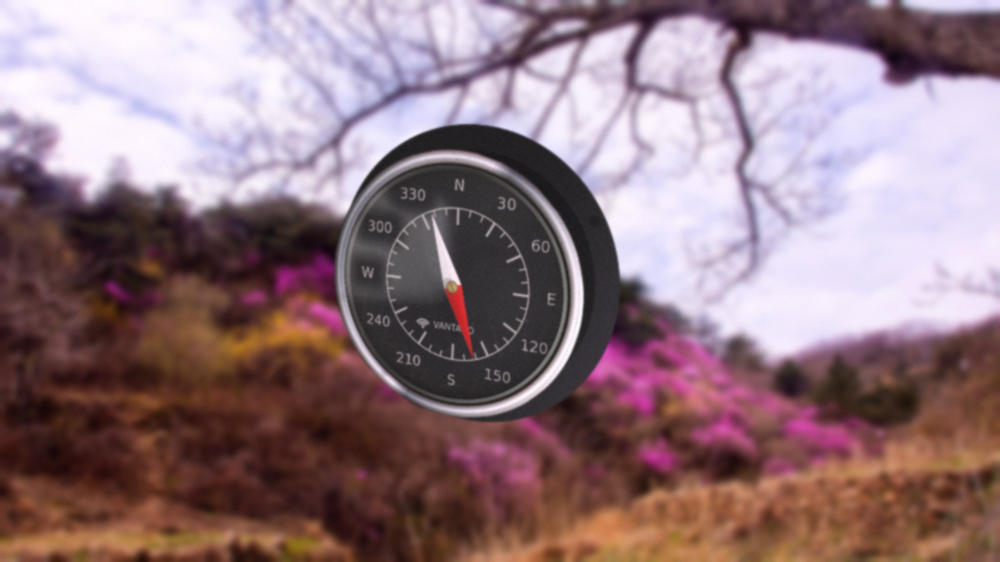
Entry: 160°
